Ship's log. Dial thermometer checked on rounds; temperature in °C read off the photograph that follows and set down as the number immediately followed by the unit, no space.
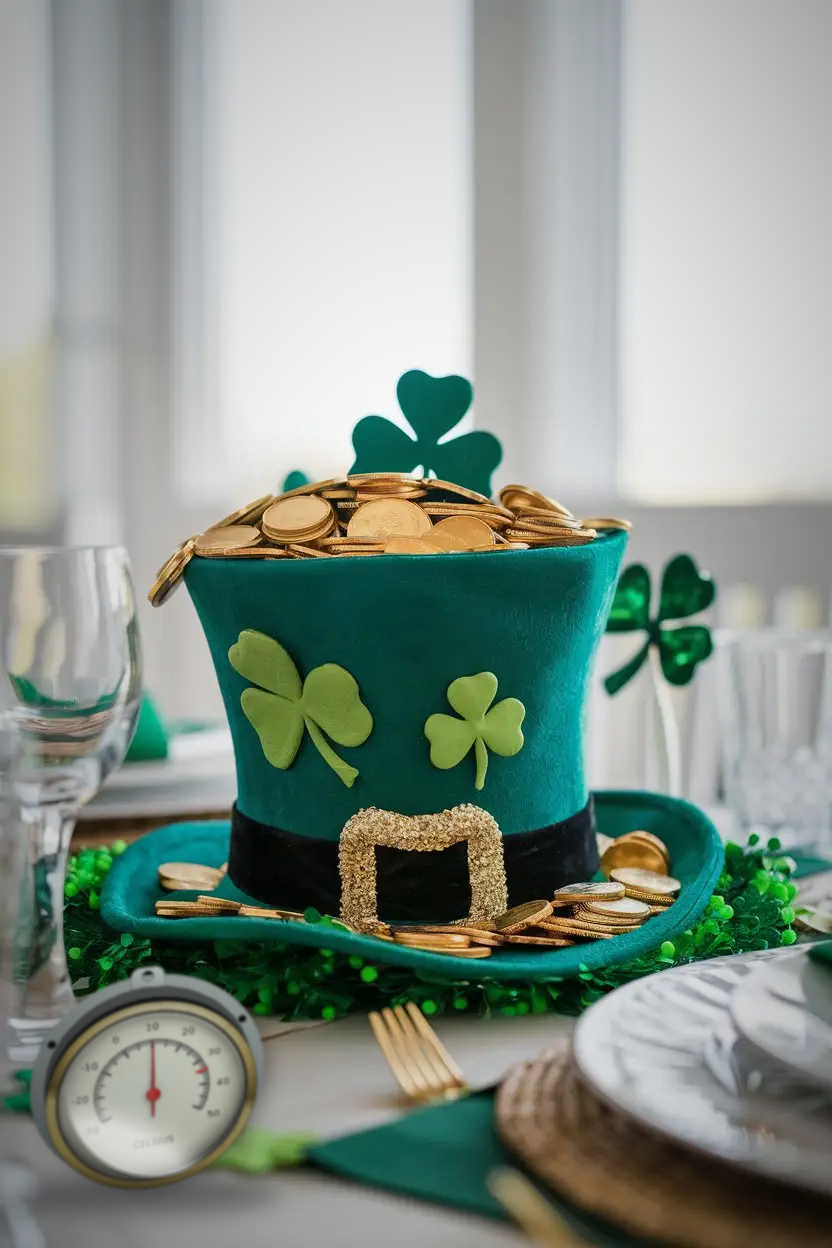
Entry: 10°C
